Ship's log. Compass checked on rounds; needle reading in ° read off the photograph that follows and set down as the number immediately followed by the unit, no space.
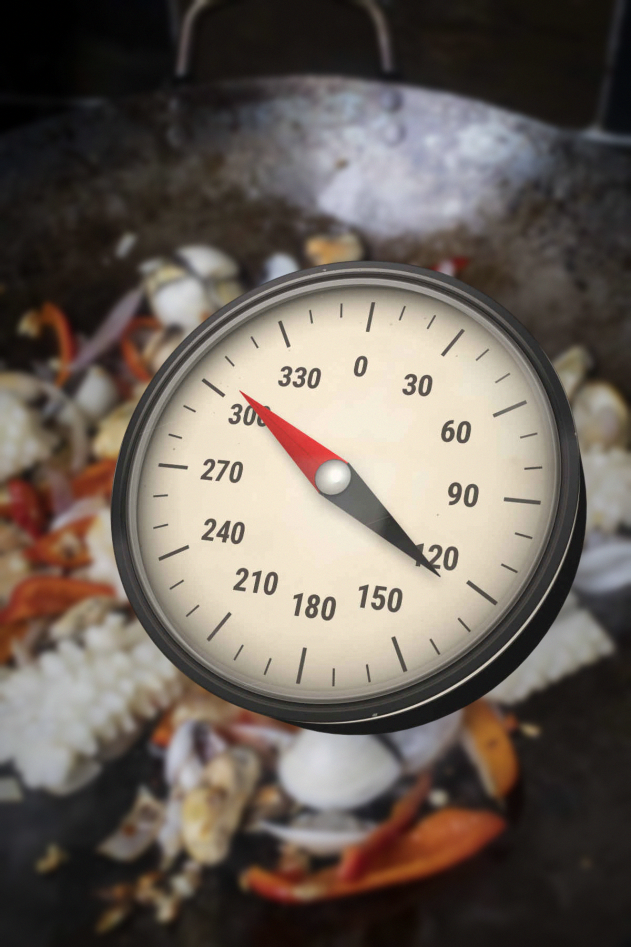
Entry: 305°
